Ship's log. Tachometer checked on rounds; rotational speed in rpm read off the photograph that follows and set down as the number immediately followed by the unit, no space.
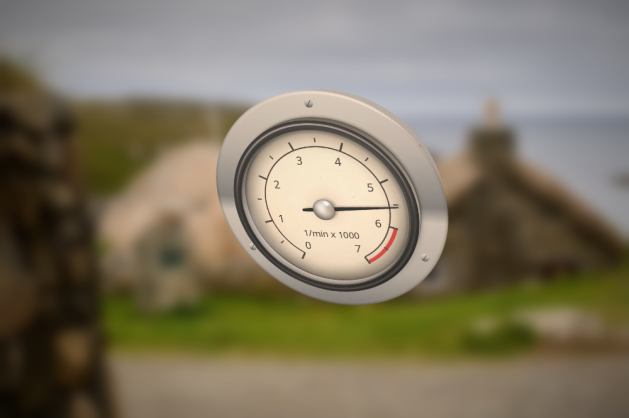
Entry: 5500rpm
